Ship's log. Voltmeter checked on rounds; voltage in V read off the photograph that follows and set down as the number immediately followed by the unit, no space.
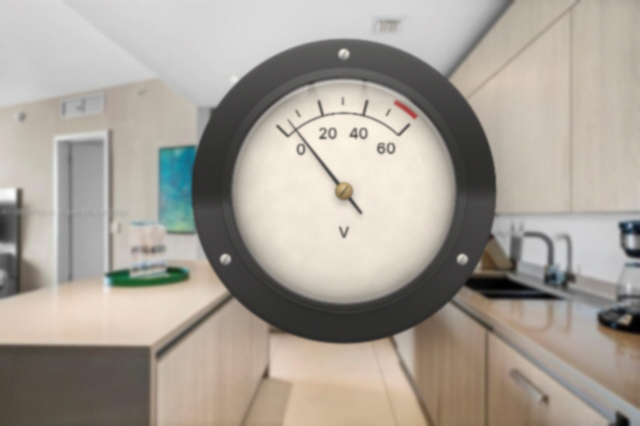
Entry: 5V
